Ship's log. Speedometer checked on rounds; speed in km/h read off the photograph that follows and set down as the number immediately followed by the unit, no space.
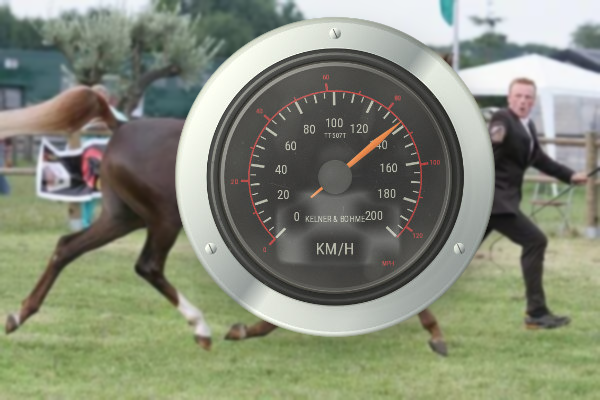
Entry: 137.5km/h
